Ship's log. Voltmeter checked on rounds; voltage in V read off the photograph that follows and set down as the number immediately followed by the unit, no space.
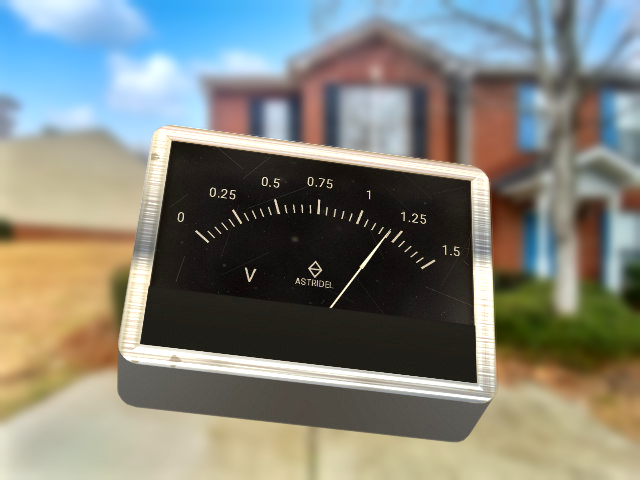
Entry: 1.2V
